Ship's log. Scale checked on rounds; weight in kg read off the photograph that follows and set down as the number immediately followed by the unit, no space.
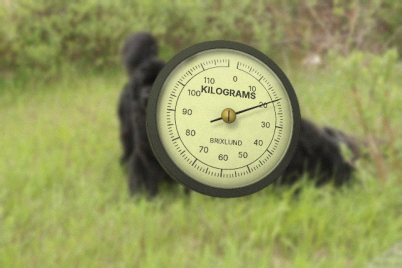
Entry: 20kg
